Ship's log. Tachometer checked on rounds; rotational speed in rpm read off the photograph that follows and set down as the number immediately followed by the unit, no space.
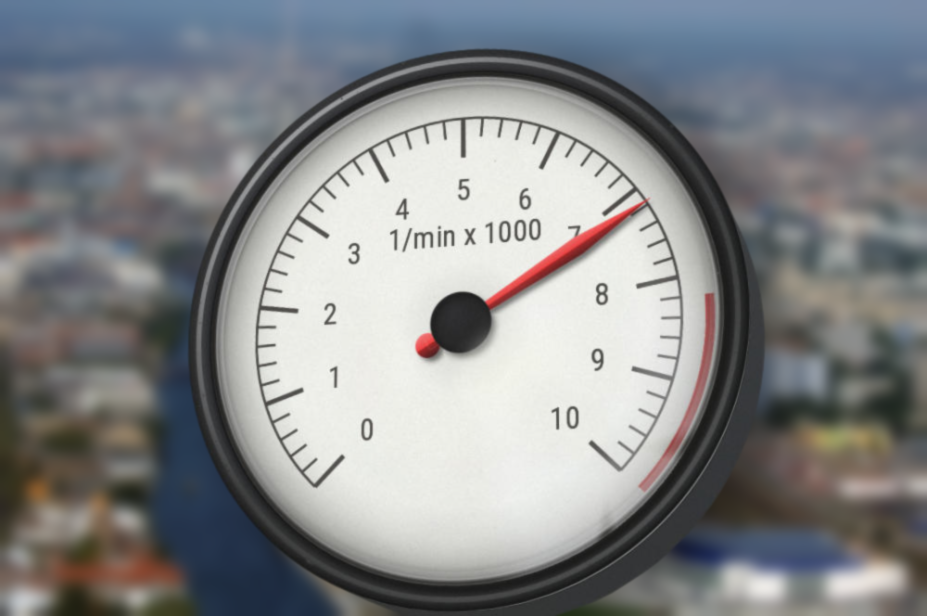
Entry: 7200rpm
